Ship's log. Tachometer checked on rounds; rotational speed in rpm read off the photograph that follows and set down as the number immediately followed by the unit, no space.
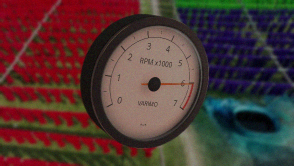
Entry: 6000rpm
